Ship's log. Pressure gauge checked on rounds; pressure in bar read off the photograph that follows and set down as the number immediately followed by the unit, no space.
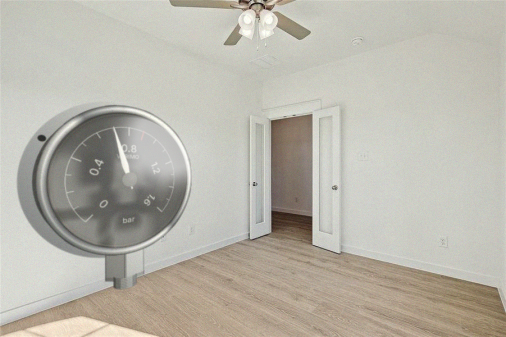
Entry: 0.7bar
